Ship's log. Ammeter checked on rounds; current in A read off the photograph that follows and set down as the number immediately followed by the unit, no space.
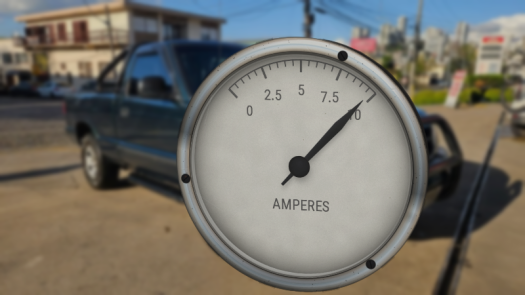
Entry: 9.75A
